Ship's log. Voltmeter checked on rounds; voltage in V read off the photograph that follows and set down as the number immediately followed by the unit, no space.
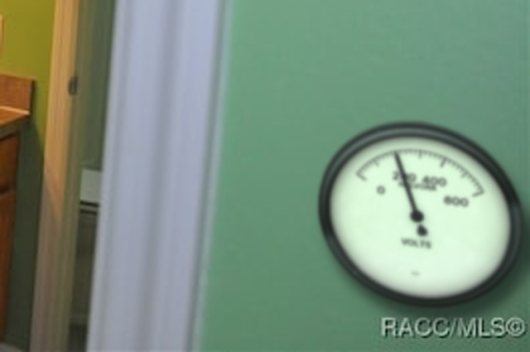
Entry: 200V
